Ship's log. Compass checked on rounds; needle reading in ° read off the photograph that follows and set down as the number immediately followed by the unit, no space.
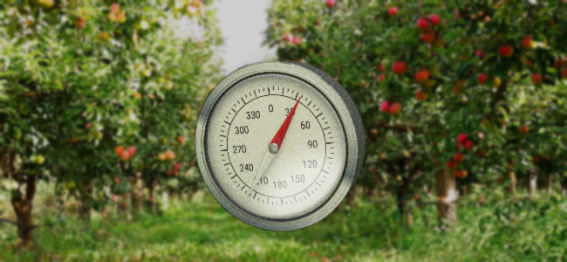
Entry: 35°
